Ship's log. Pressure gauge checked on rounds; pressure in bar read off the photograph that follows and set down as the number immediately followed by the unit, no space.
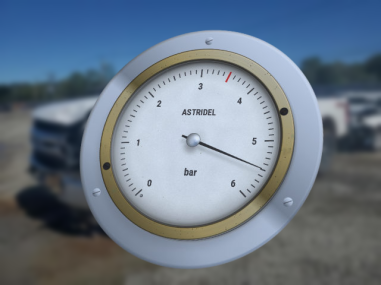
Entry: 5.5bar
